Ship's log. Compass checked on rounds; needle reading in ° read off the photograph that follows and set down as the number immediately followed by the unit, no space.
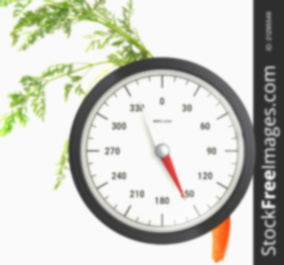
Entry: 155°
